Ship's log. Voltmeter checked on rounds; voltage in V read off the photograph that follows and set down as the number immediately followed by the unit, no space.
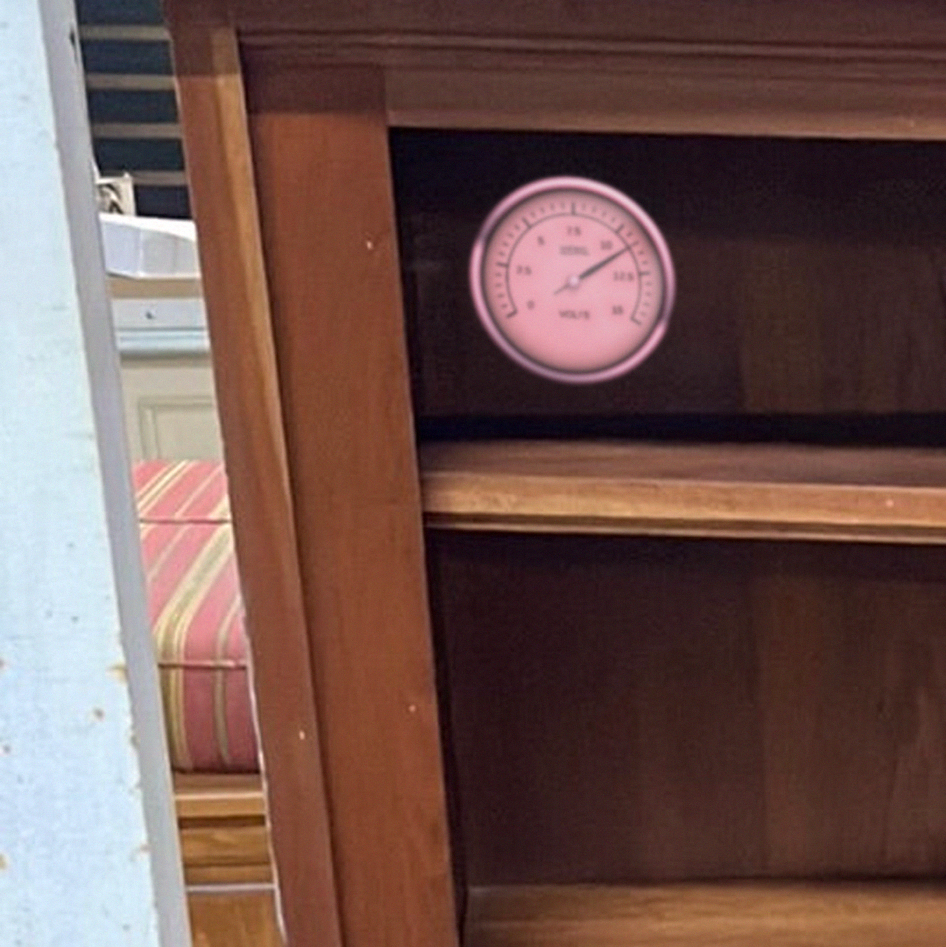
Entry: 11V
